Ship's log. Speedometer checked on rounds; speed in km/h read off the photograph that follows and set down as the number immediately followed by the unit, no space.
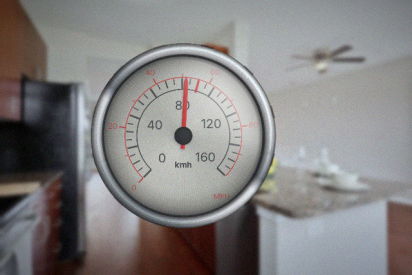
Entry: 82.5km/h
